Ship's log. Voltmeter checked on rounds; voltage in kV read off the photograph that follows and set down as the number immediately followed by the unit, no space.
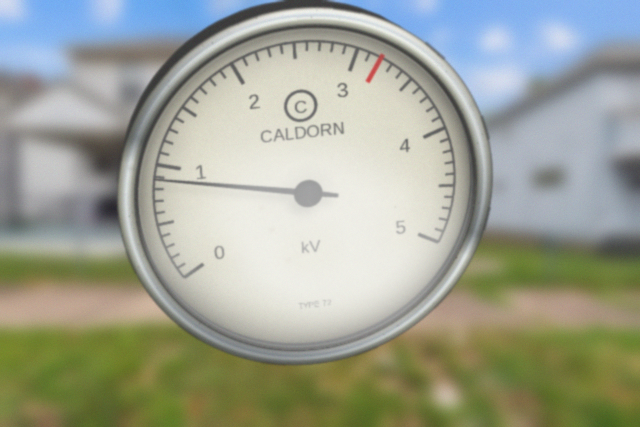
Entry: 0.9kV
